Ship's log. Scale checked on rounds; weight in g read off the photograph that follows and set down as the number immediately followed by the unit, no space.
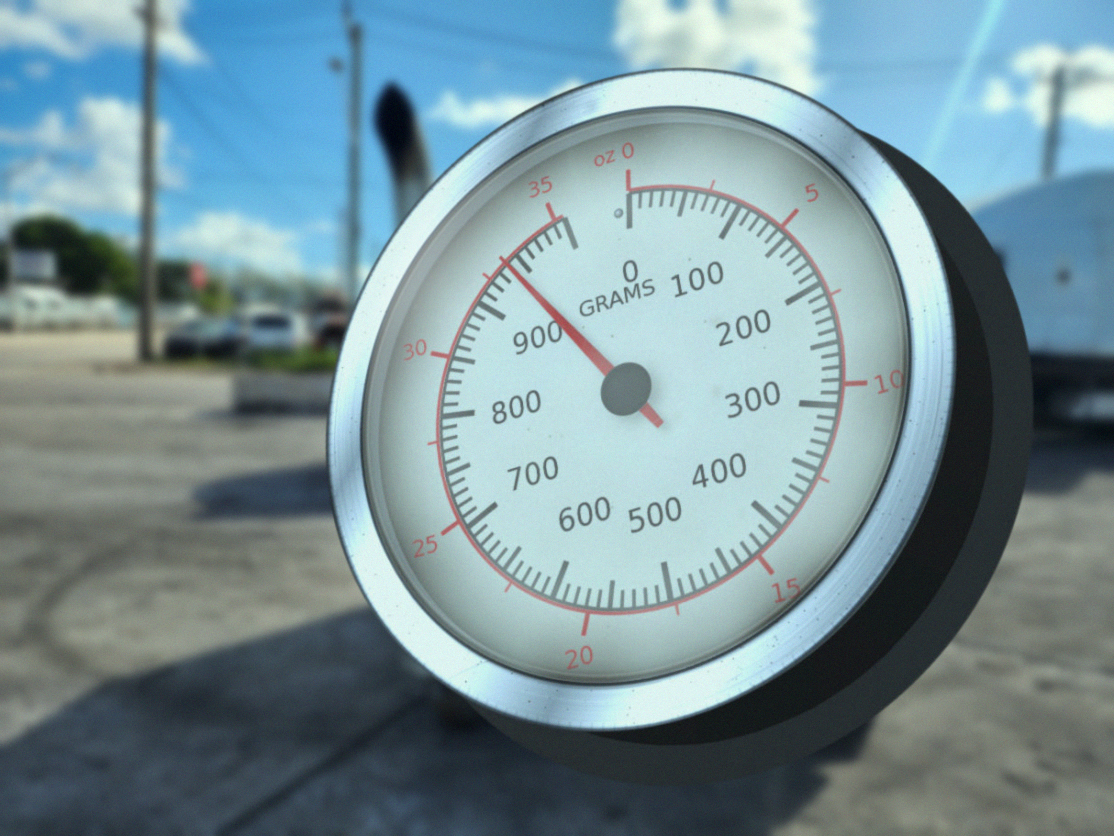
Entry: 940g
